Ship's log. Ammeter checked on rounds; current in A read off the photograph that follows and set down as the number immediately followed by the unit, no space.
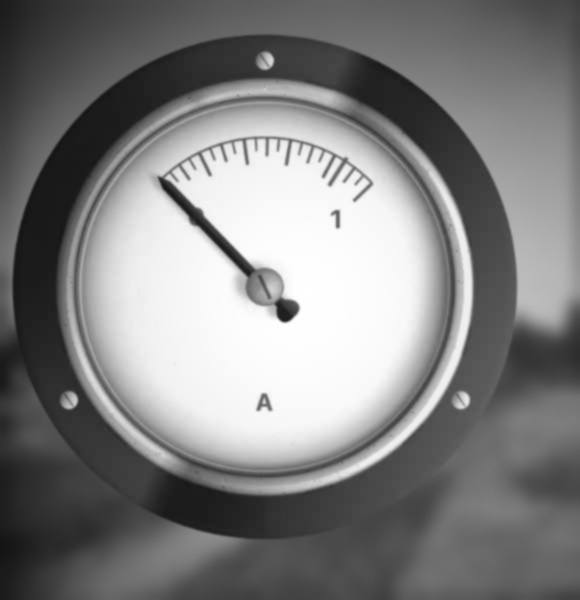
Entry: 0A
